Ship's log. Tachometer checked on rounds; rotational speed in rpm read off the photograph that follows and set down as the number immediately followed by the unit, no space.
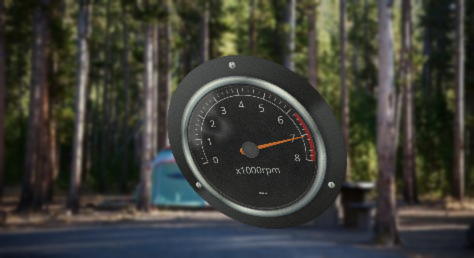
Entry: 7000rpm
